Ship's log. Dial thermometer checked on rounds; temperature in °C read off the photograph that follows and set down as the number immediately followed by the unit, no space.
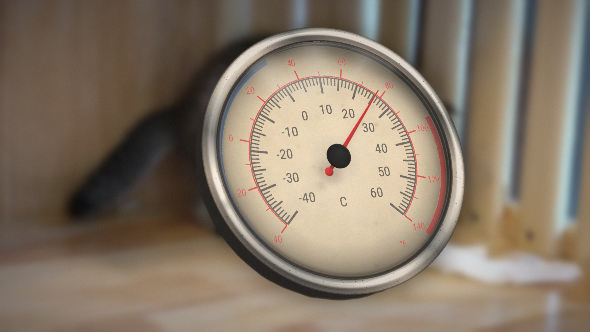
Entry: 25°C
